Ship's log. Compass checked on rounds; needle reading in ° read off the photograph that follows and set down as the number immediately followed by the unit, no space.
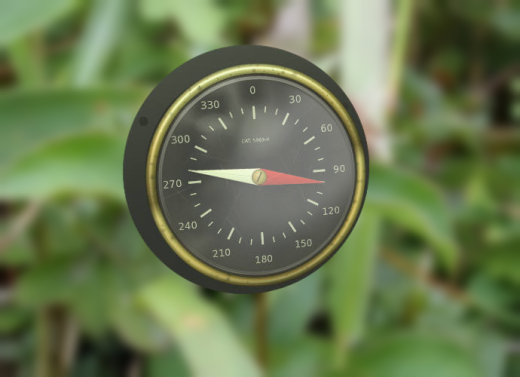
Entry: 100°
